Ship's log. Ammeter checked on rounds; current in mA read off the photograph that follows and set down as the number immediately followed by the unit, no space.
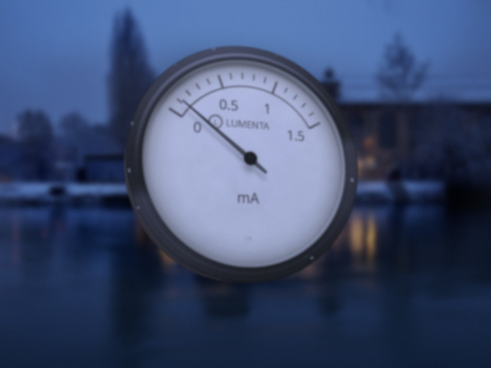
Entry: 0.1mA
